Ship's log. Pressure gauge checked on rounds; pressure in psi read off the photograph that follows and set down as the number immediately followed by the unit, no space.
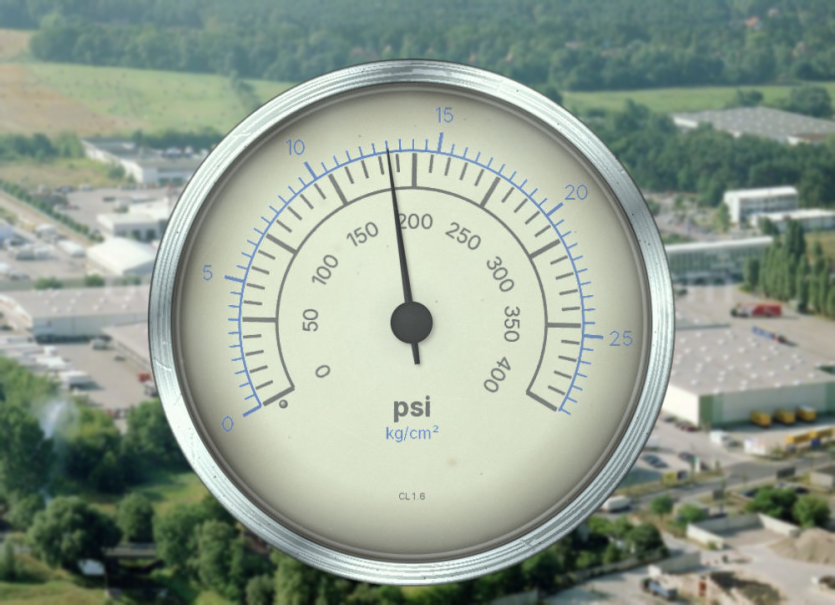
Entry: 185psi
